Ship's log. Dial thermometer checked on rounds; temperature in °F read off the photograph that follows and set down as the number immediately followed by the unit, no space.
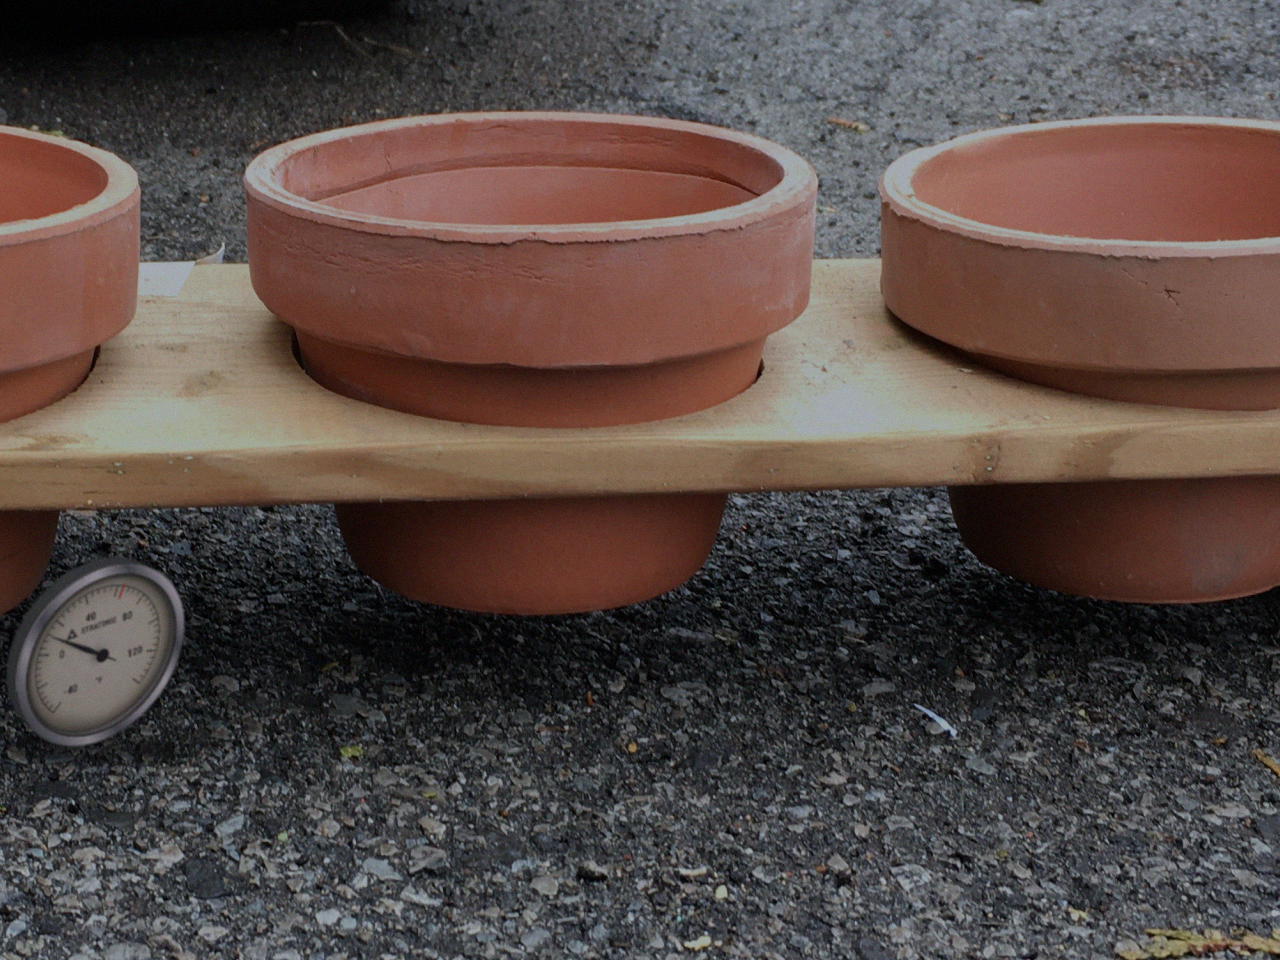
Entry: 12°F
